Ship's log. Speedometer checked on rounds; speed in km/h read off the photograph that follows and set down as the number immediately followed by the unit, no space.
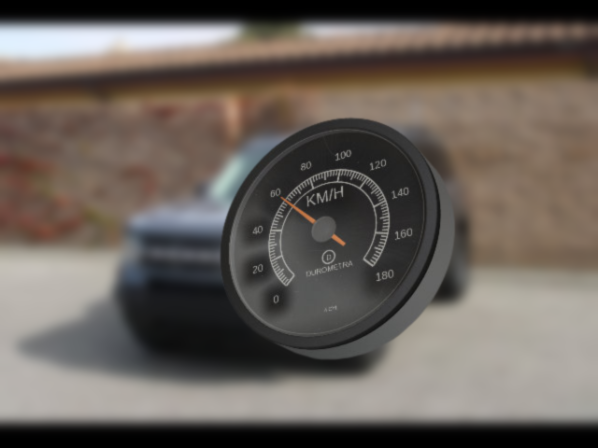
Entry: 60km/h
